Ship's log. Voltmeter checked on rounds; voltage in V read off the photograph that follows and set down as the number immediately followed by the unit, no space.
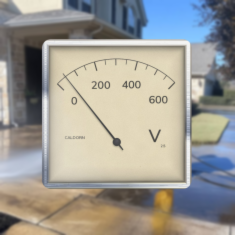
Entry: 50V
